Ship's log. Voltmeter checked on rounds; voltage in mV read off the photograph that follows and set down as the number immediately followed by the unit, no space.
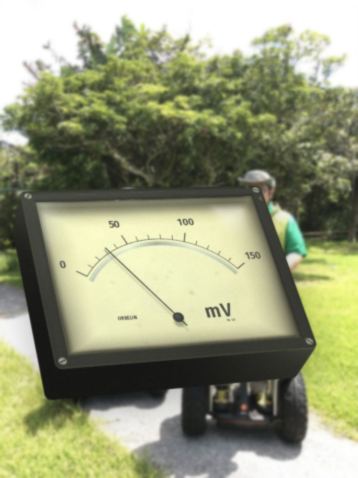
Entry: 30mV
